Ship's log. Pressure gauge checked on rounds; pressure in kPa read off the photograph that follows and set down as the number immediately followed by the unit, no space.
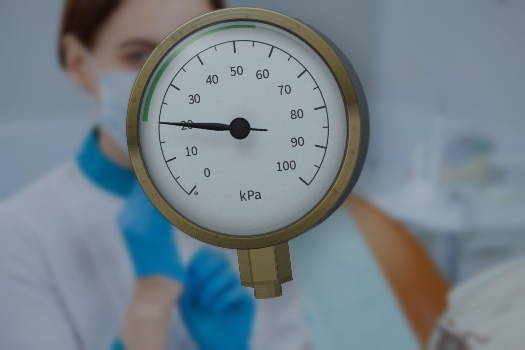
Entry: 20kPa
